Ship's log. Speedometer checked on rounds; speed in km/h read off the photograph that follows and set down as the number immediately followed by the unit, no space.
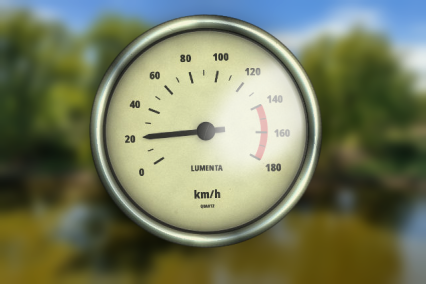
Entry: 20km/h
